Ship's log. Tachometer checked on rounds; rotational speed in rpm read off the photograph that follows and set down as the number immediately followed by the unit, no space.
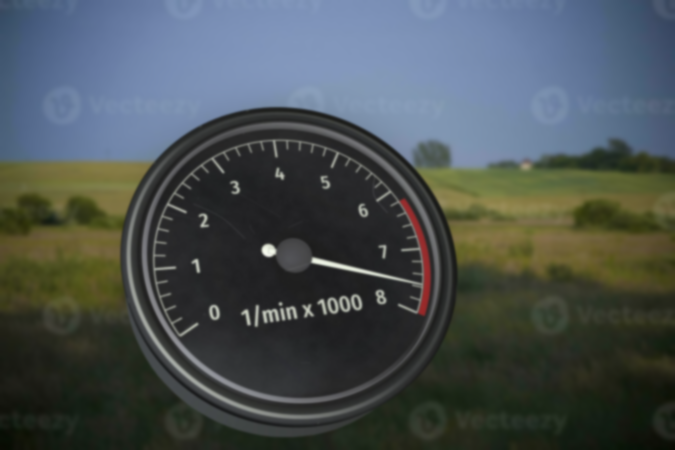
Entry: 7600rpm
